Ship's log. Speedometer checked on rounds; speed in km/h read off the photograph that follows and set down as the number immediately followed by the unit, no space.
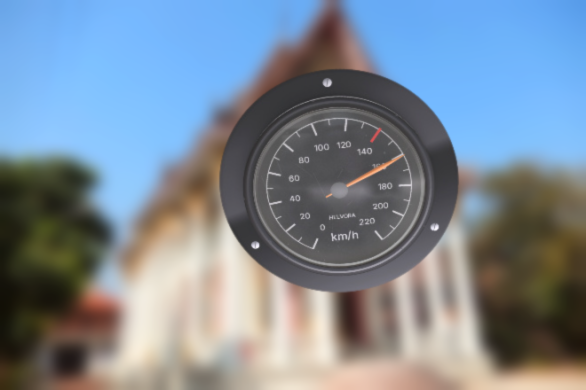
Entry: 160km/h
